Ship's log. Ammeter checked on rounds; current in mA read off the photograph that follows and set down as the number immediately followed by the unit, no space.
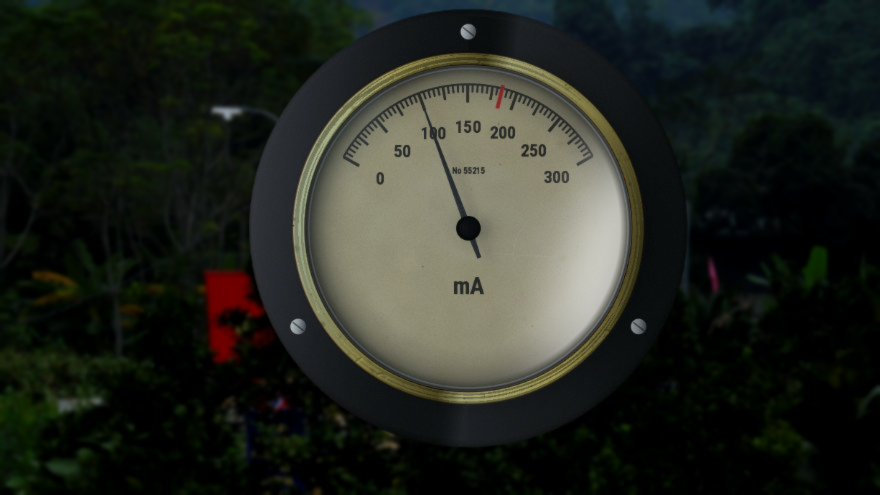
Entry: 100mA
